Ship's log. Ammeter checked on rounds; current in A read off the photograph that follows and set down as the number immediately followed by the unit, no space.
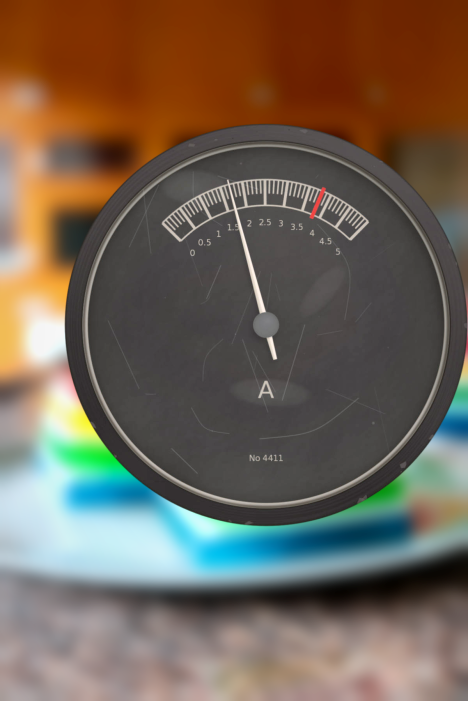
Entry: 1.7A
